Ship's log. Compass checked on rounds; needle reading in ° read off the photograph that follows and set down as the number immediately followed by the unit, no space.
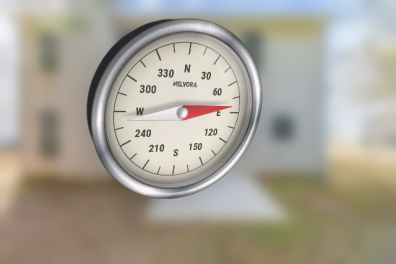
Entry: 82.5°
